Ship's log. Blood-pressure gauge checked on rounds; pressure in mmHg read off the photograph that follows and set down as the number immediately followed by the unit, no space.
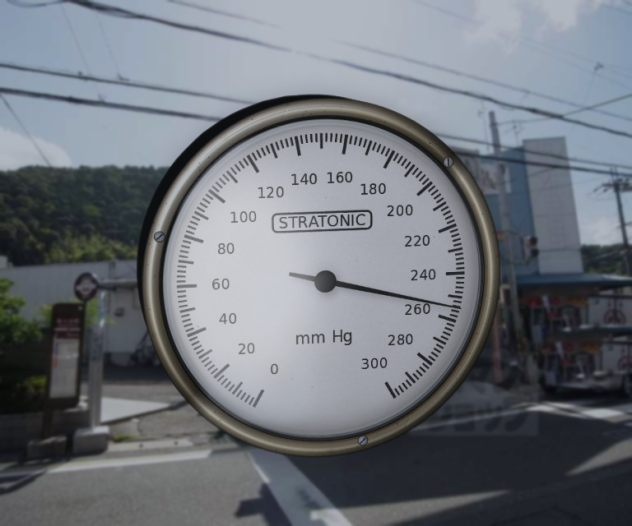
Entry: 254mmHg
